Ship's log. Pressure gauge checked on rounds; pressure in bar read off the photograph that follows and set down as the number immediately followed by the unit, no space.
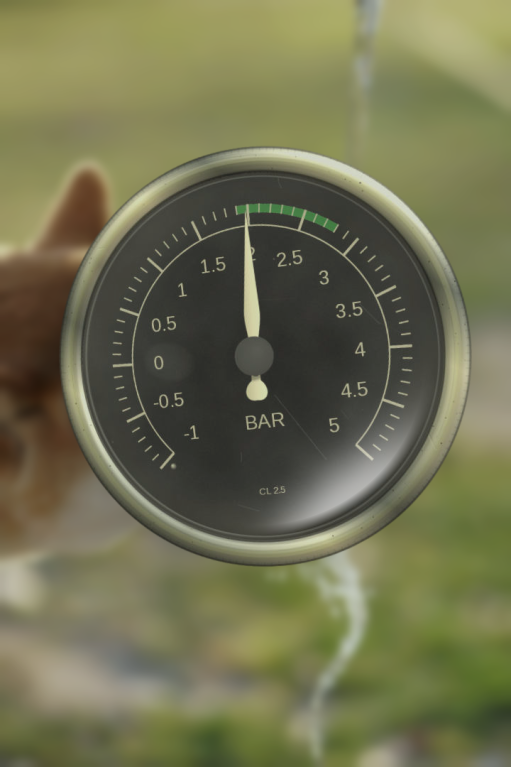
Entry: 2bar
